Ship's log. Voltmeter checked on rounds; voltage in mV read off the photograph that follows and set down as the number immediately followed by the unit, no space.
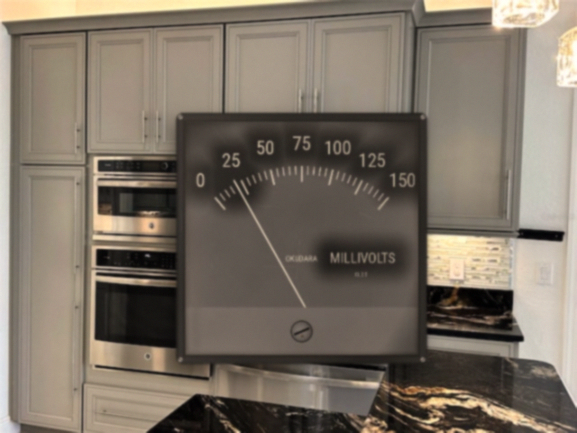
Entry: 20mV
